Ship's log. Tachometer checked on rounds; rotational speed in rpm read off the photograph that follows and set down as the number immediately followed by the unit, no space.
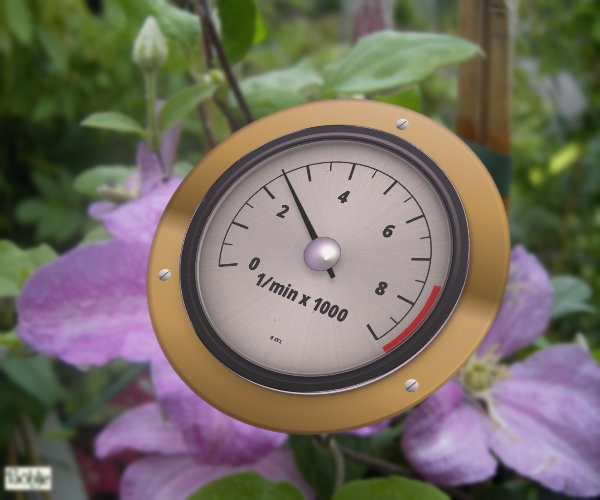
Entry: 2500rpm
